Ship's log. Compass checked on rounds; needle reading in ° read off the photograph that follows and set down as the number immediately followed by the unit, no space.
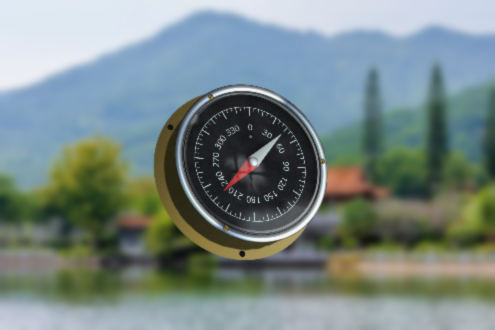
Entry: 225°
